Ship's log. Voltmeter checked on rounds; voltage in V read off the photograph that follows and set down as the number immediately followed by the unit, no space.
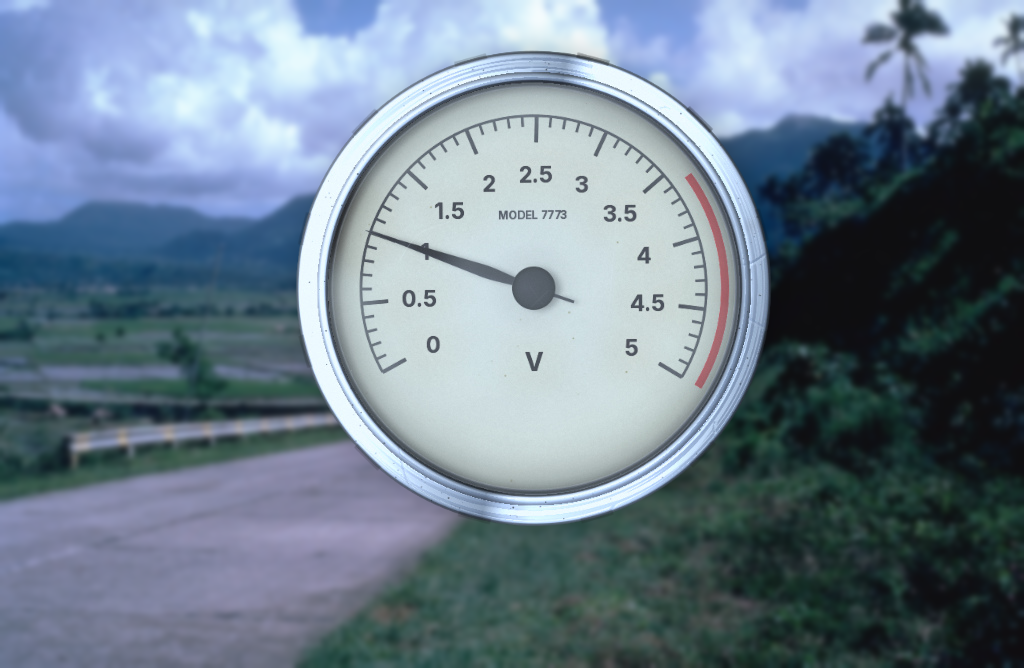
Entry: 1V
